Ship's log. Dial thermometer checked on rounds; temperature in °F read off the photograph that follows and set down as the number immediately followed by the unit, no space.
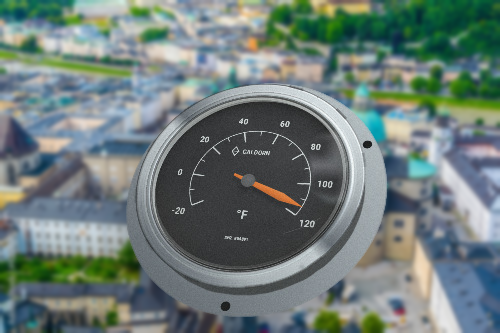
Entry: 115°F
